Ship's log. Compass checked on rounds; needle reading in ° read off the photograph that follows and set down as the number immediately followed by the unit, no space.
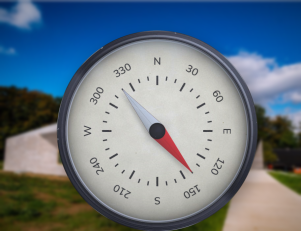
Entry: 140°
